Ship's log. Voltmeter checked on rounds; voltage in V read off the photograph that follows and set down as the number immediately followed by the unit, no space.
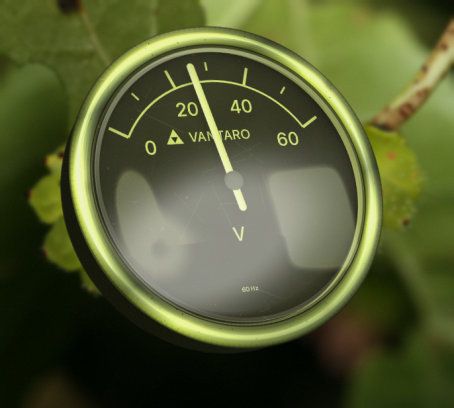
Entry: 25V
